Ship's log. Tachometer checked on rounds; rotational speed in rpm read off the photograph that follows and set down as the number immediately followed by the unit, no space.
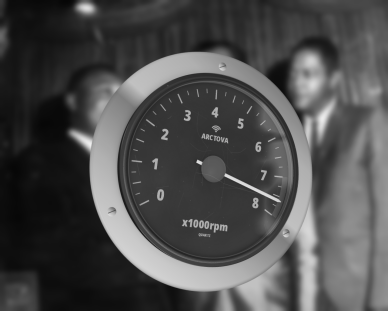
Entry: 7625rpm
